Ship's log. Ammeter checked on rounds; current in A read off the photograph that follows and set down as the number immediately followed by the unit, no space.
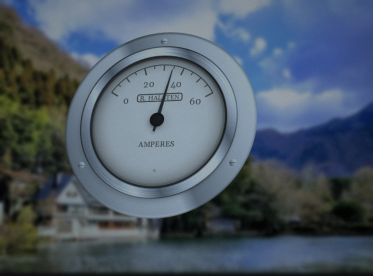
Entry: 35A
